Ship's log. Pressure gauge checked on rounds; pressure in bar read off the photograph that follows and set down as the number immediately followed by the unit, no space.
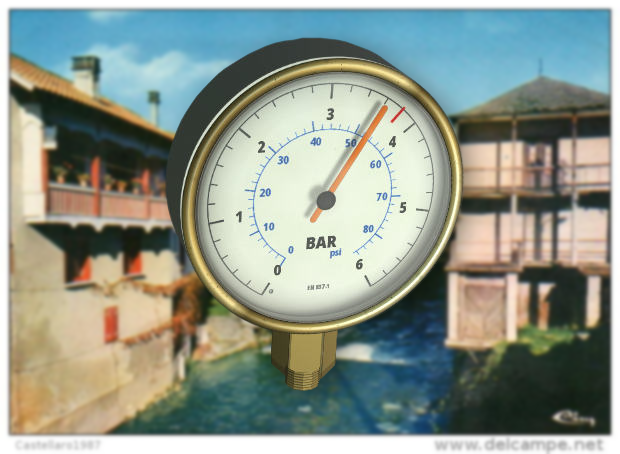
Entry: 3.6bar
